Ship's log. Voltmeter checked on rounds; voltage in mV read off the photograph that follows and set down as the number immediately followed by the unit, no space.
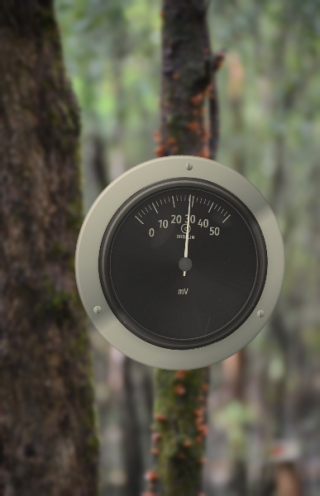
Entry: 28mV
